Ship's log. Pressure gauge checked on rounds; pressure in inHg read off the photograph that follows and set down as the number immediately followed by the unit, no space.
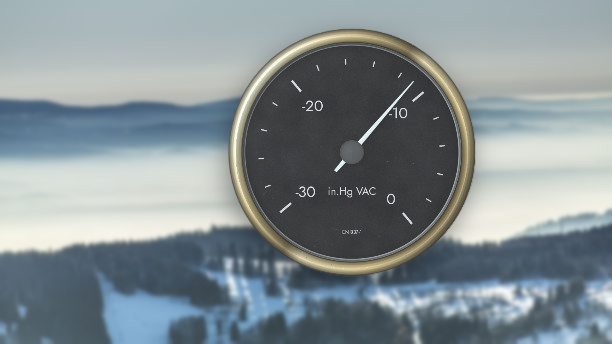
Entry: -11inHg
